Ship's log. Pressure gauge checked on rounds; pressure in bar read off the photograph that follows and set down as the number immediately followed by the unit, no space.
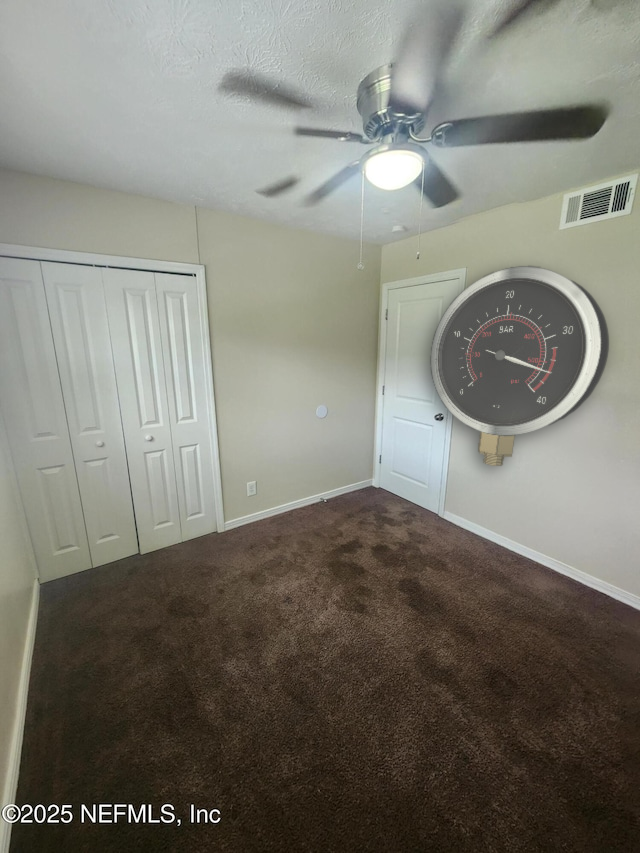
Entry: 36bar
